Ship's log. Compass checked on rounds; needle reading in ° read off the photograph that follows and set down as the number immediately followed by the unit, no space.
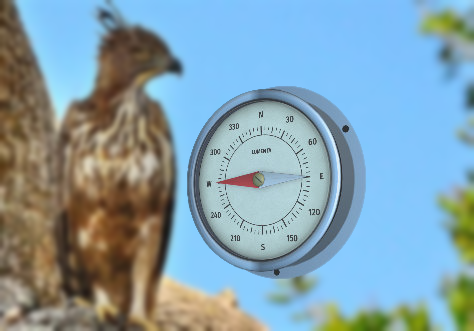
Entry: 270°
